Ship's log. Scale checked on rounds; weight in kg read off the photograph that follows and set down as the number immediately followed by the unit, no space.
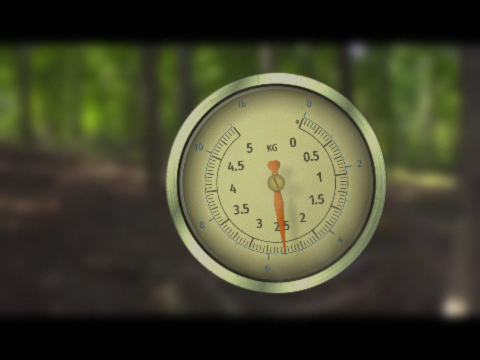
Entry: 2.5kg
